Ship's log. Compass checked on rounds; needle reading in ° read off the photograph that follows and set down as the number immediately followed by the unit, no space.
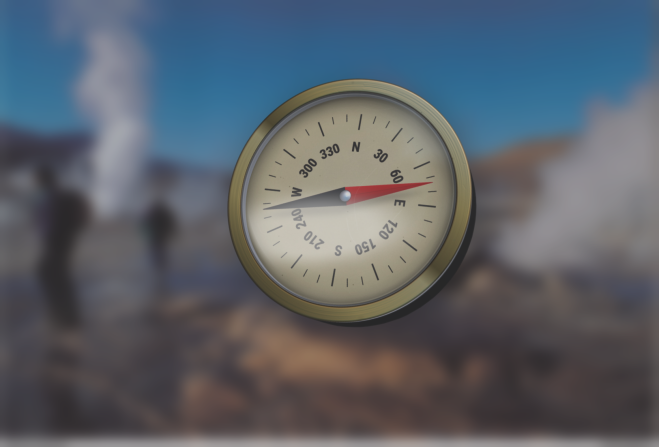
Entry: 75°
